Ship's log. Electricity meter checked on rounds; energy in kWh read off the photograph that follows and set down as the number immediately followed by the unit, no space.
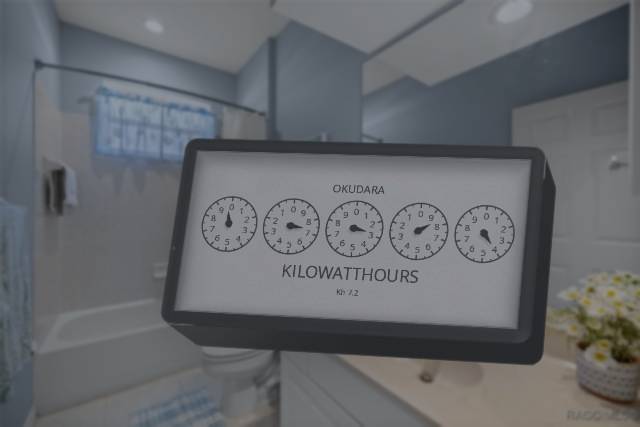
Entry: 97284kWh
